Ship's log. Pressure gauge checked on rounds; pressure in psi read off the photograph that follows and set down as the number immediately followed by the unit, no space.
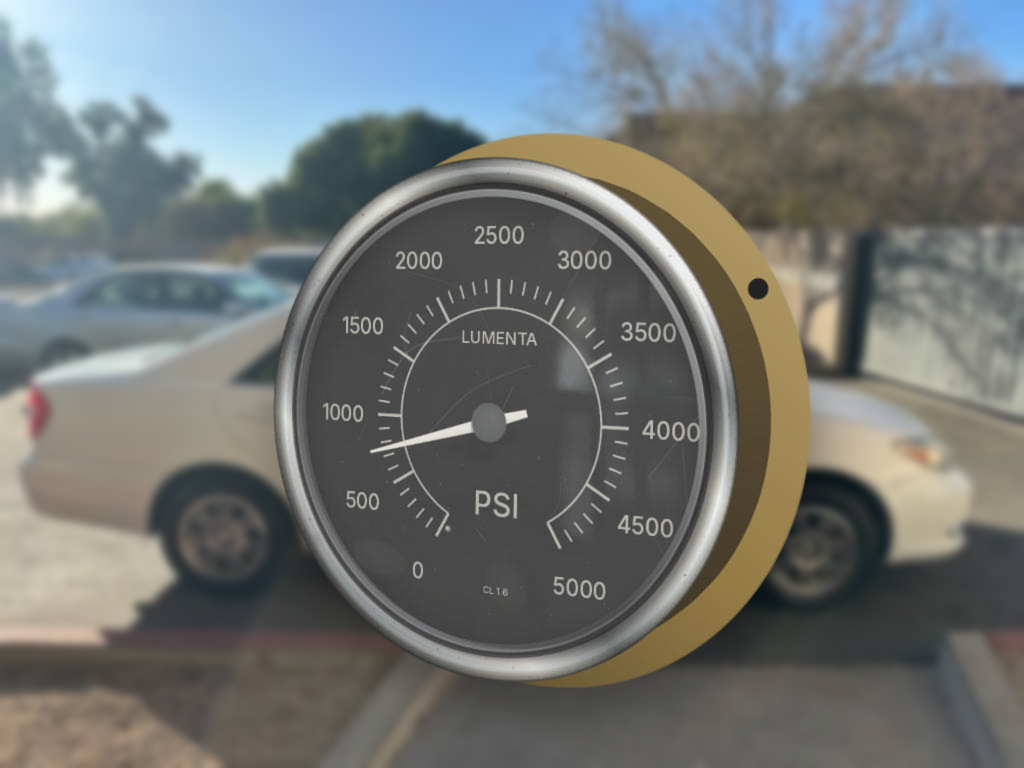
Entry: 750psi
